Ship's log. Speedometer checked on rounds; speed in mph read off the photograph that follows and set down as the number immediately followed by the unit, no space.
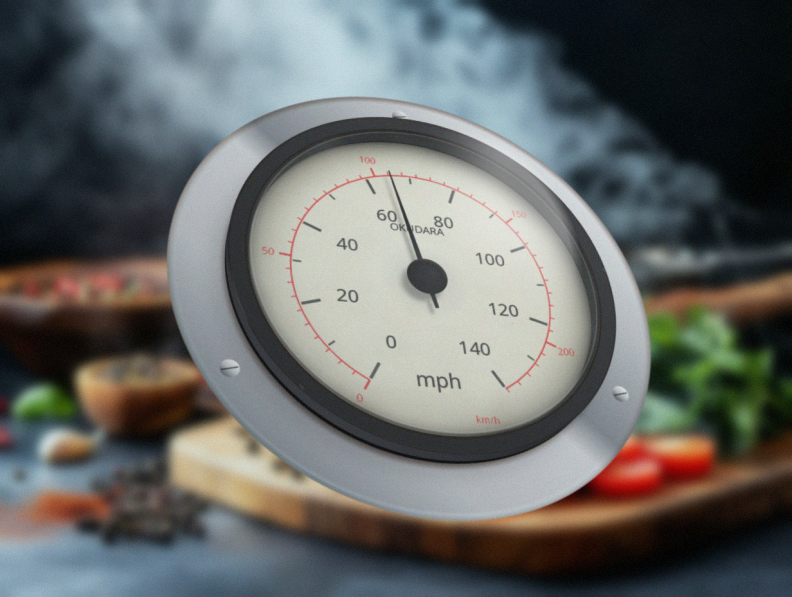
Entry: 65mph
